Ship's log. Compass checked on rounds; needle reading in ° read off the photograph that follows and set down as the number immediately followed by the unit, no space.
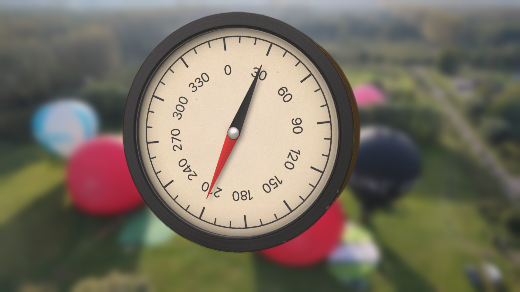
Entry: 210°
